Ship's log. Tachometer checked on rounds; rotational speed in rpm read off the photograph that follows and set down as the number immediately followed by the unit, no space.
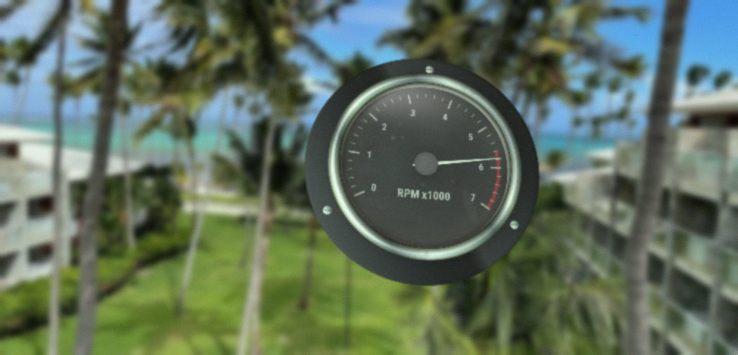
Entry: 5800rpm
